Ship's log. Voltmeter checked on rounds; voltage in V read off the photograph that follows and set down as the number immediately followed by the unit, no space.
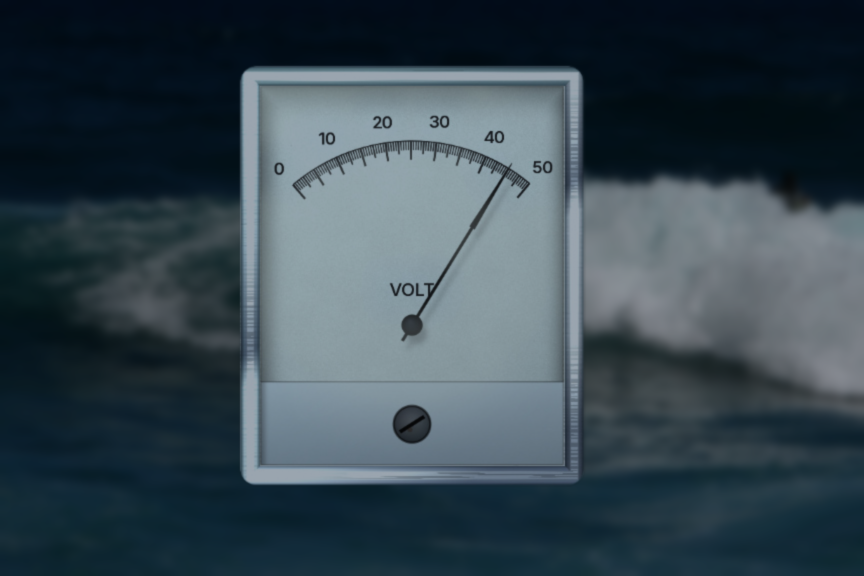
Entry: 45V
